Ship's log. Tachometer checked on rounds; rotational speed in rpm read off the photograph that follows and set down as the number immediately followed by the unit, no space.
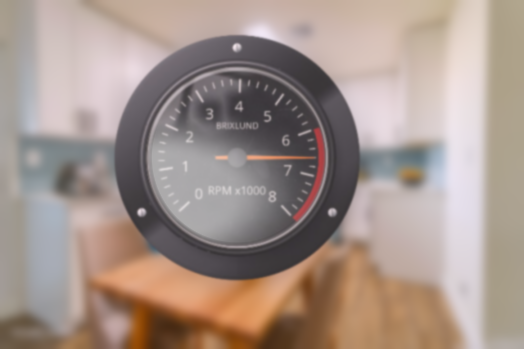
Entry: 6600rpm
